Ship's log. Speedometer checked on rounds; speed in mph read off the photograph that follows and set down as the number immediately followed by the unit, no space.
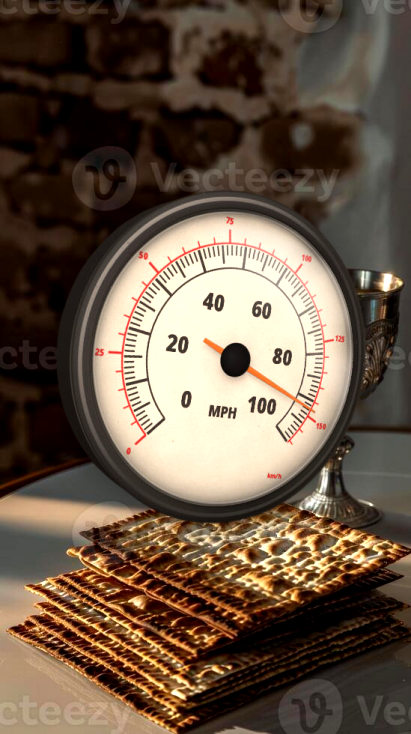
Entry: 92mph
